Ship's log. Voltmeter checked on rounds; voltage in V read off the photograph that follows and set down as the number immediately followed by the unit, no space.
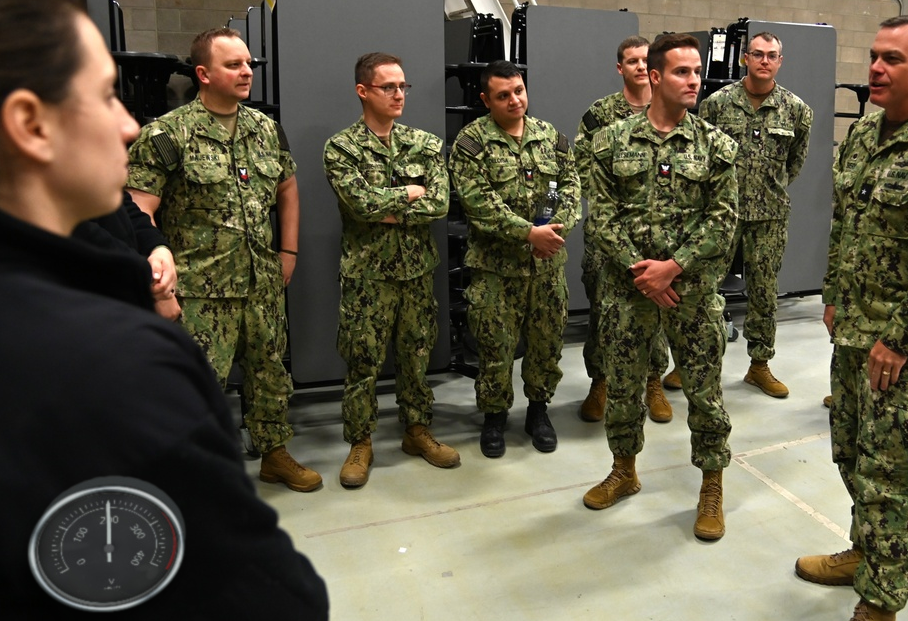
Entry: 200V
